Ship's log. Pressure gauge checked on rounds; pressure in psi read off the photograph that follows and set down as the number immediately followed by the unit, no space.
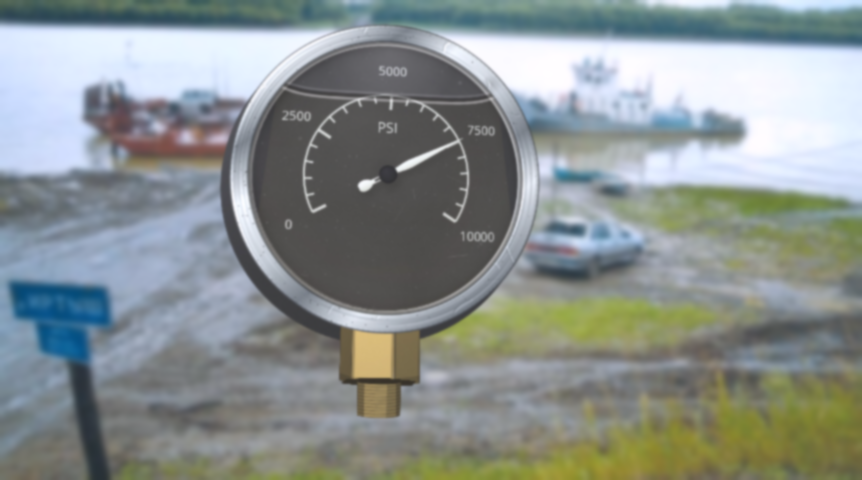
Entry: 7500psi
